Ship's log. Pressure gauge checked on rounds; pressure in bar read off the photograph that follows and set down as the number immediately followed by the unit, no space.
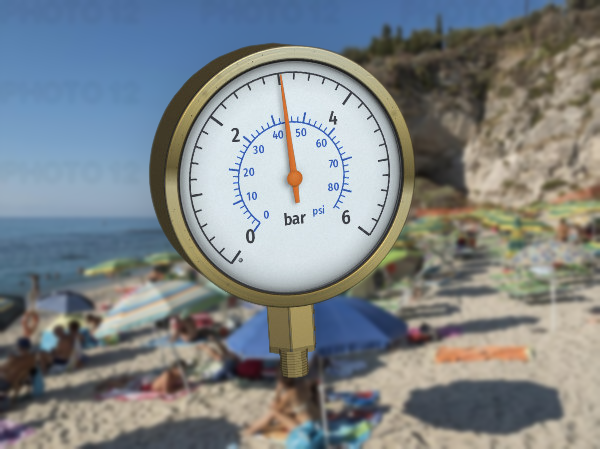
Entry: 3bar
